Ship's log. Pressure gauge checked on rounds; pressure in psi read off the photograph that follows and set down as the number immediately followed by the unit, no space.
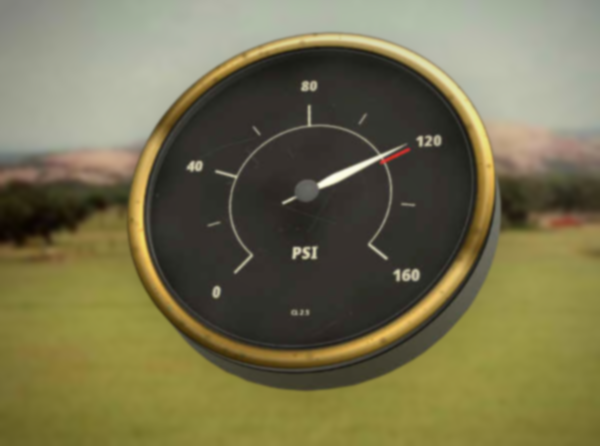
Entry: 120psi
